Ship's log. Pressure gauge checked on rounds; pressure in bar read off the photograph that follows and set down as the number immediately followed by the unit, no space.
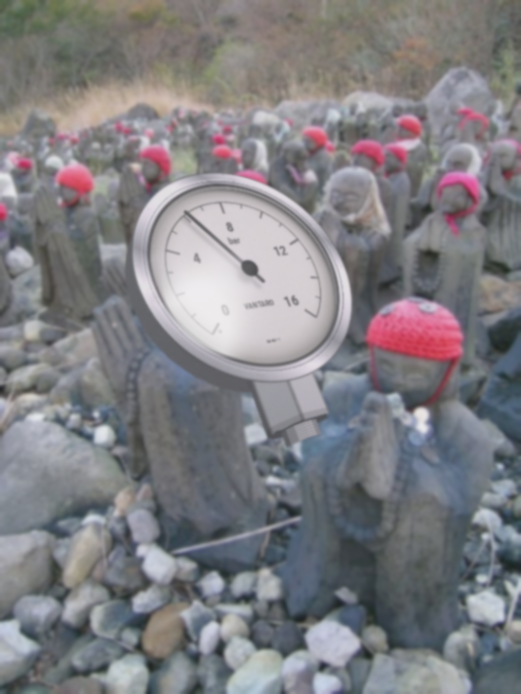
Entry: 6bar
